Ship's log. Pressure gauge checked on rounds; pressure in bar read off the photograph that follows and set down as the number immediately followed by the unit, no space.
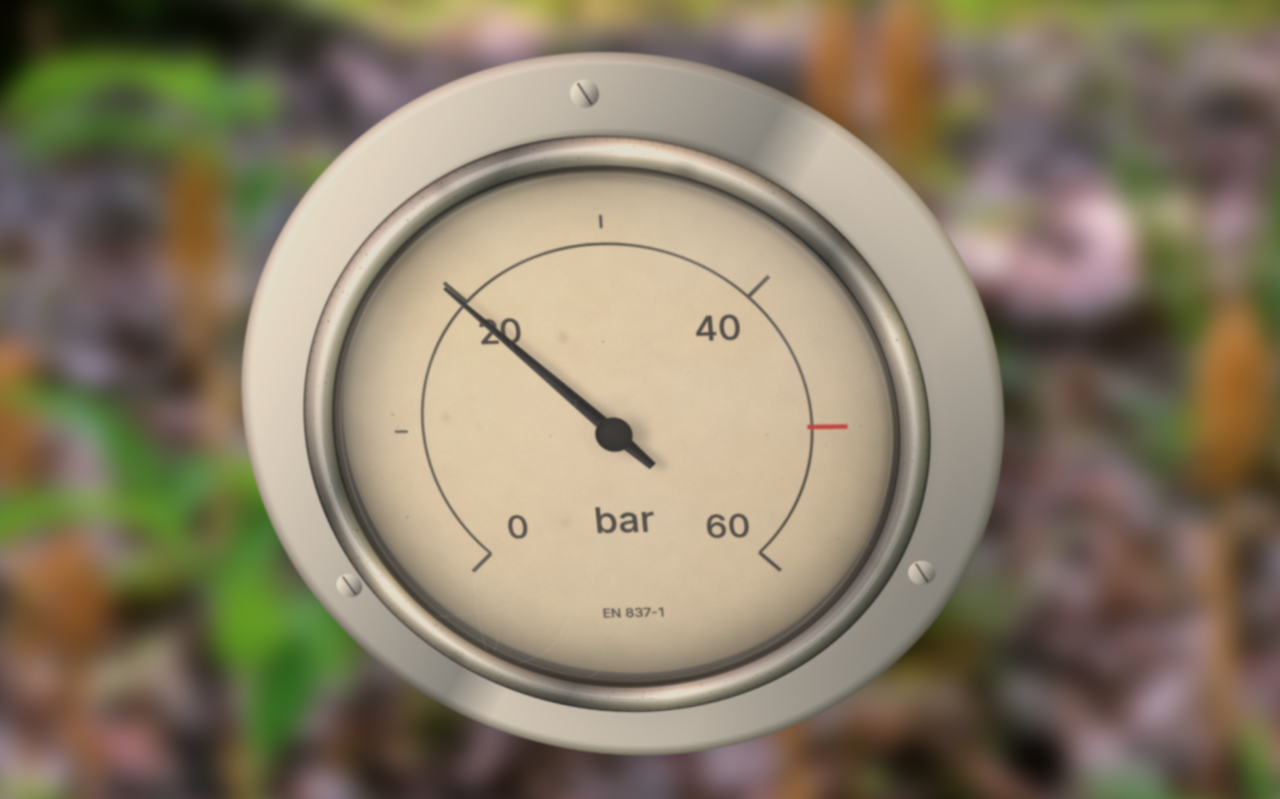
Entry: 20bar
